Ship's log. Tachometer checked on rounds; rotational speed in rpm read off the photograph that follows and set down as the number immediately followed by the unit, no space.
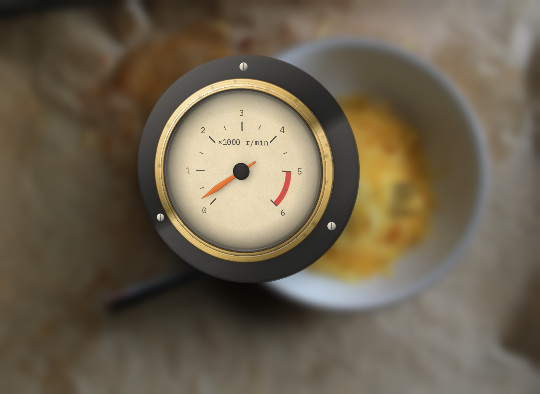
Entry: 250rpm
